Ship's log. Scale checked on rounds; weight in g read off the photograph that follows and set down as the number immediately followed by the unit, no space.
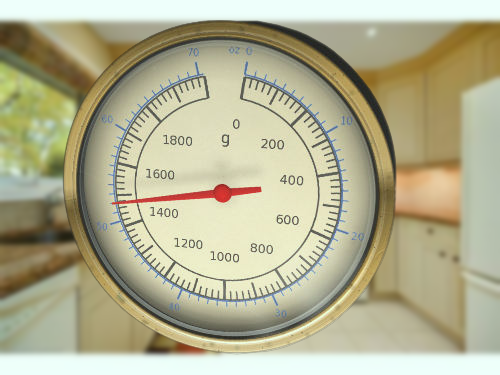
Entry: 1480g
